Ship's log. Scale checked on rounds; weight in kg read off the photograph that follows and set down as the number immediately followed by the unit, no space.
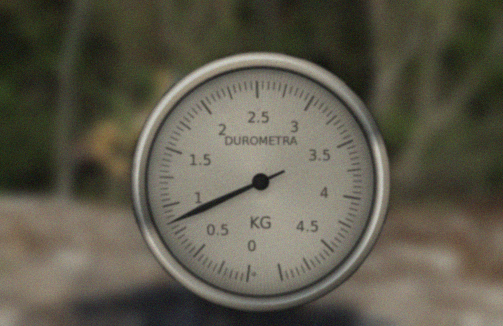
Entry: 0.85kg
